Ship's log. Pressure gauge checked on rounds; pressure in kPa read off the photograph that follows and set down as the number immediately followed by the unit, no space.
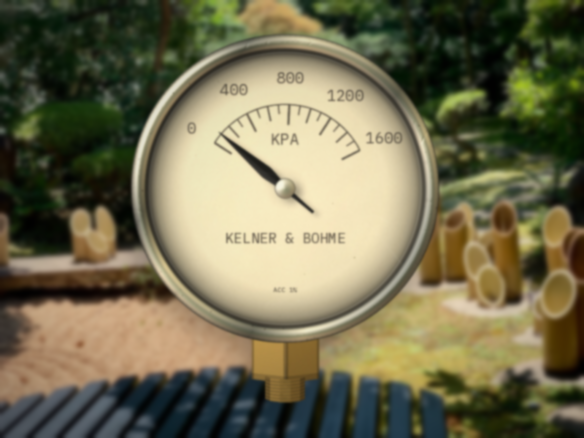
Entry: 100kPa
